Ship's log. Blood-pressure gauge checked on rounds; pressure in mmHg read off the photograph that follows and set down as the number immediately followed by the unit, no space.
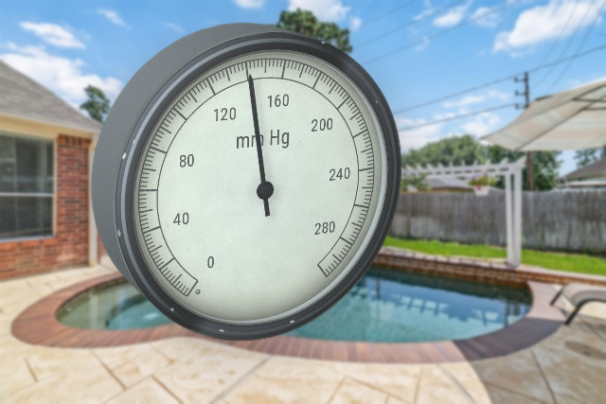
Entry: 140mmHg
